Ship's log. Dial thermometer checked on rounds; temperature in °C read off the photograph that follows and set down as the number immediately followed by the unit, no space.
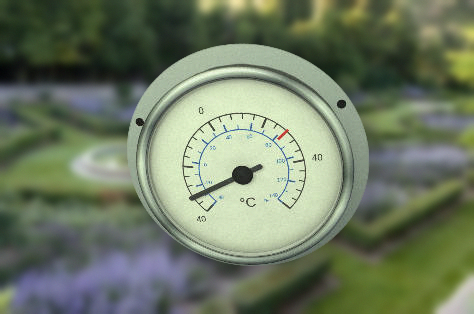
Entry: -32°C
